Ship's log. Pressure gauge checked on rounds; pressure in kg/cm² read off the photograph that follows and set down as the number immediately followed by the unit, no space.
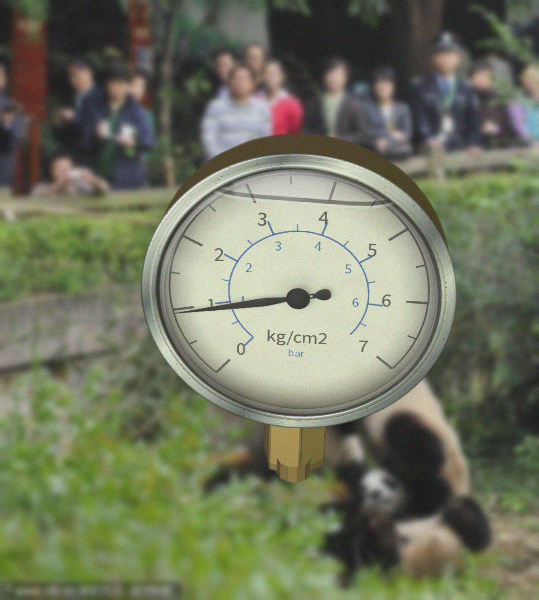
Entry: 1kg/cm²
